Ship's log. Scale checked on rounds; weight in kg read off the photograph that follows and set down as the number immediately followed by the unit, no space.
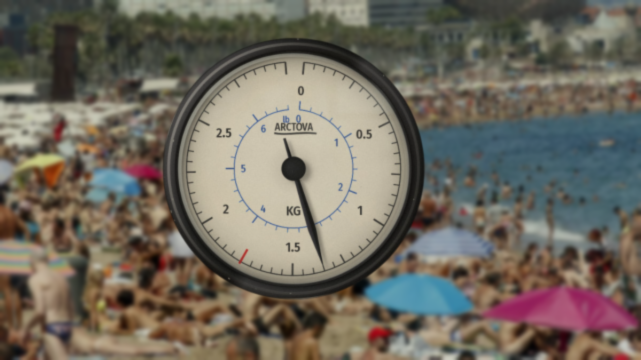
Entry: 1.35kg
